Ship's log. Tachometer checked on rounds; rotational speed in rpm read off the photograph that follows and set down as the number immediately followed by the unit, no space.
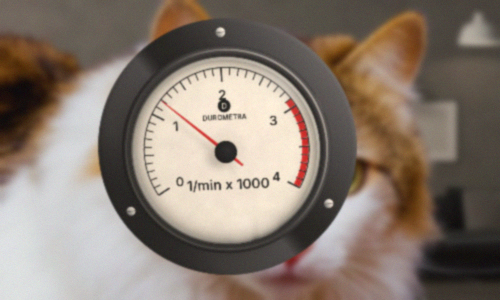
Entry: 1200rpm
